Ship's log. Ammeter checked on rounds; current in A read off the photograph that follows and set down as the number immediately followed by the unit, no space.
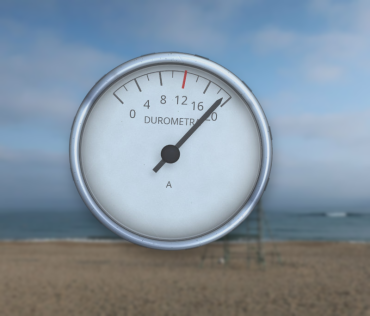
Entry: 19A
